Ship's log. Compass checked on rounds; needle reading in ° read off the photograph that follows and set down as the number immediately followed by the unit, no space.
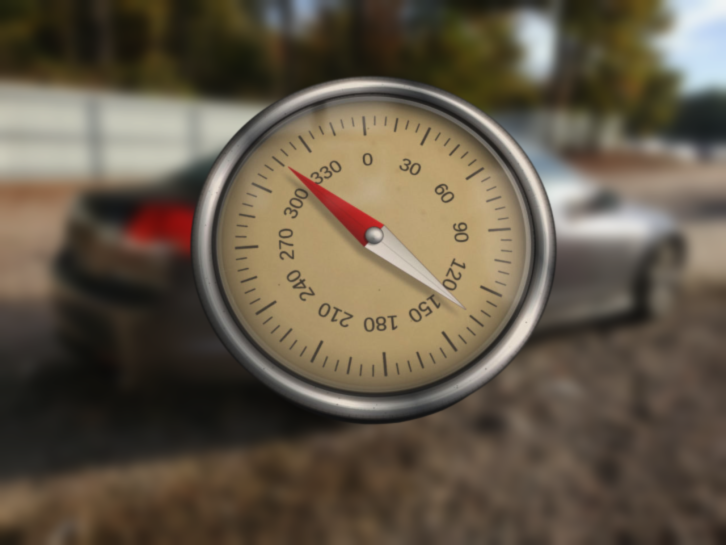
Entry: 315°
